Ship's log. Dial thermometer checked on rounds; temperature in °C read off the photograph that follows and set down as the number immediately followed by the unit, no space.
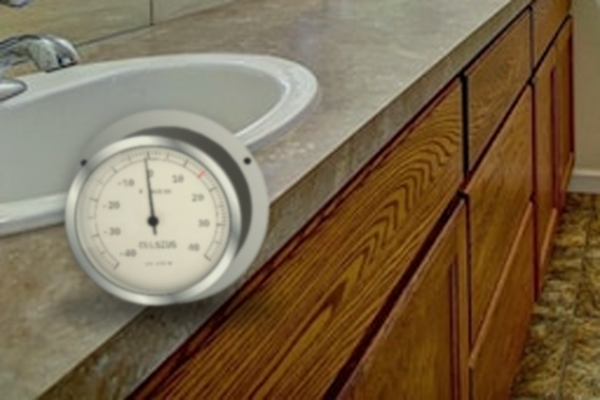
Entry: 0°C
